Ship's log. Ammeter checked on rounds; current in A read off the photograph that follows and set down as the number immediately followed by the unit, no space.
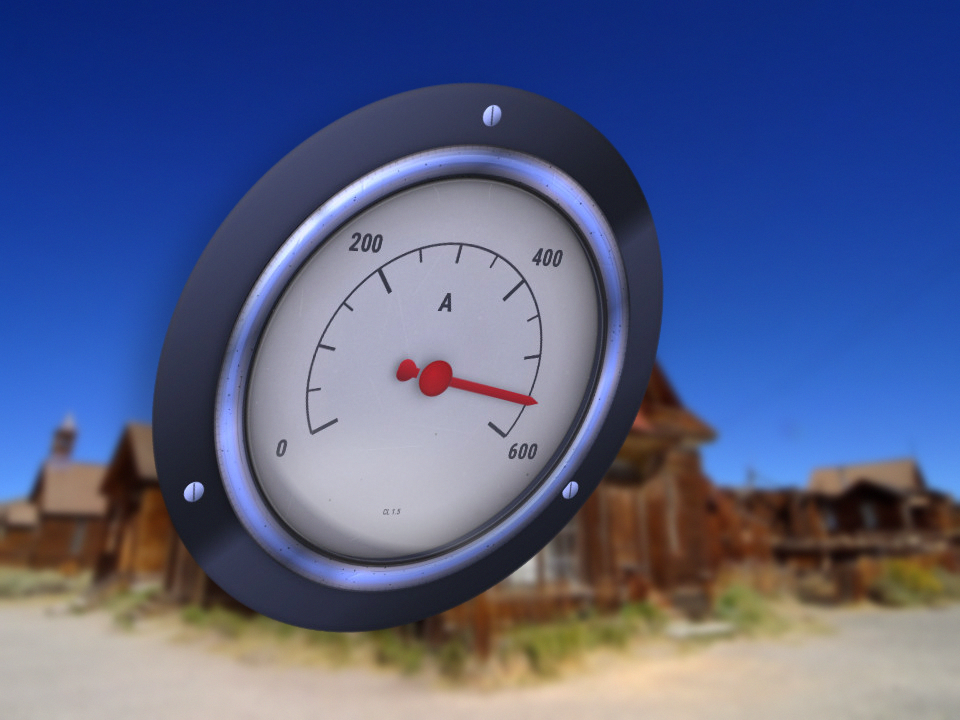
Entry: 550A
